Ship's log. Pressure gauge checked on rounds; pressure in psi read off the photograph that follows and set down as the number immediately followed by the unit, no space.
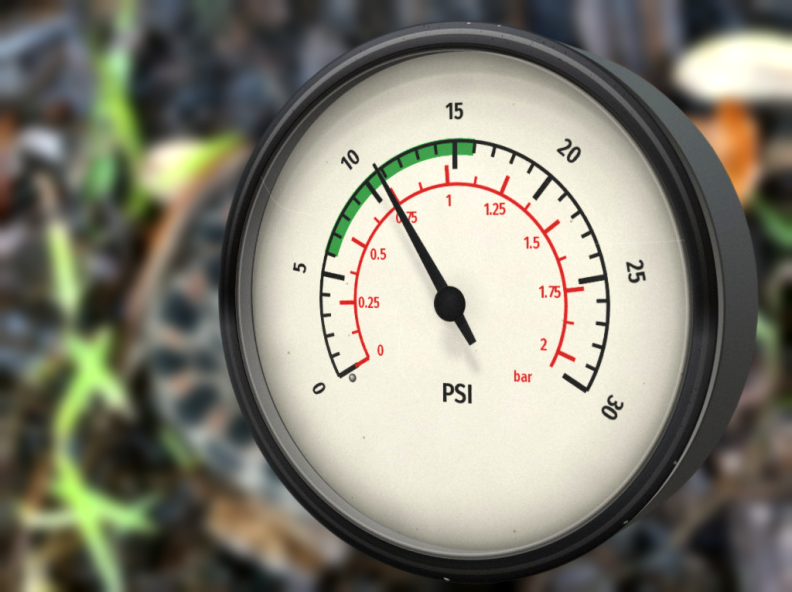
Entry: 11psi
